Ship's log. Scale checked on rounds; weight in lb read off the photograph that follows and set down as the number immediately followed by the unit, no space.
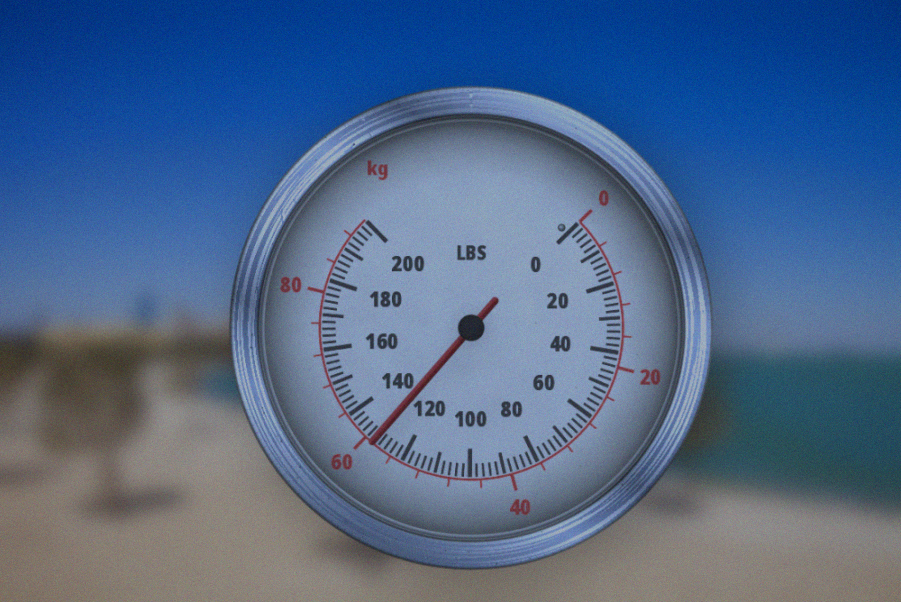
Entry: 130lb
